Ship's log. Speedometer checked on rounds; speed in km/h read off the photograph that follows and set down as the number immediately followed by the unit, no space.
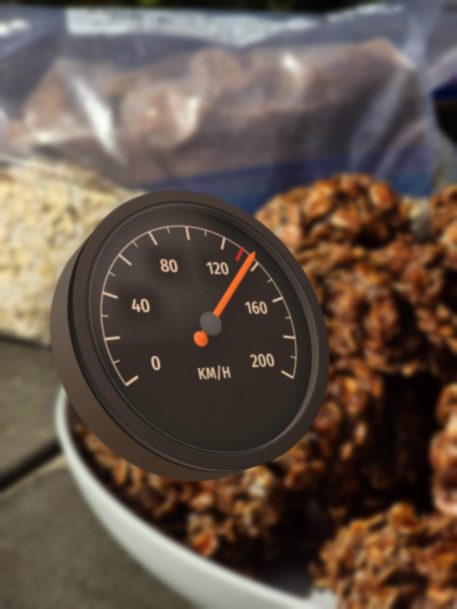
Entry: 135km/h
